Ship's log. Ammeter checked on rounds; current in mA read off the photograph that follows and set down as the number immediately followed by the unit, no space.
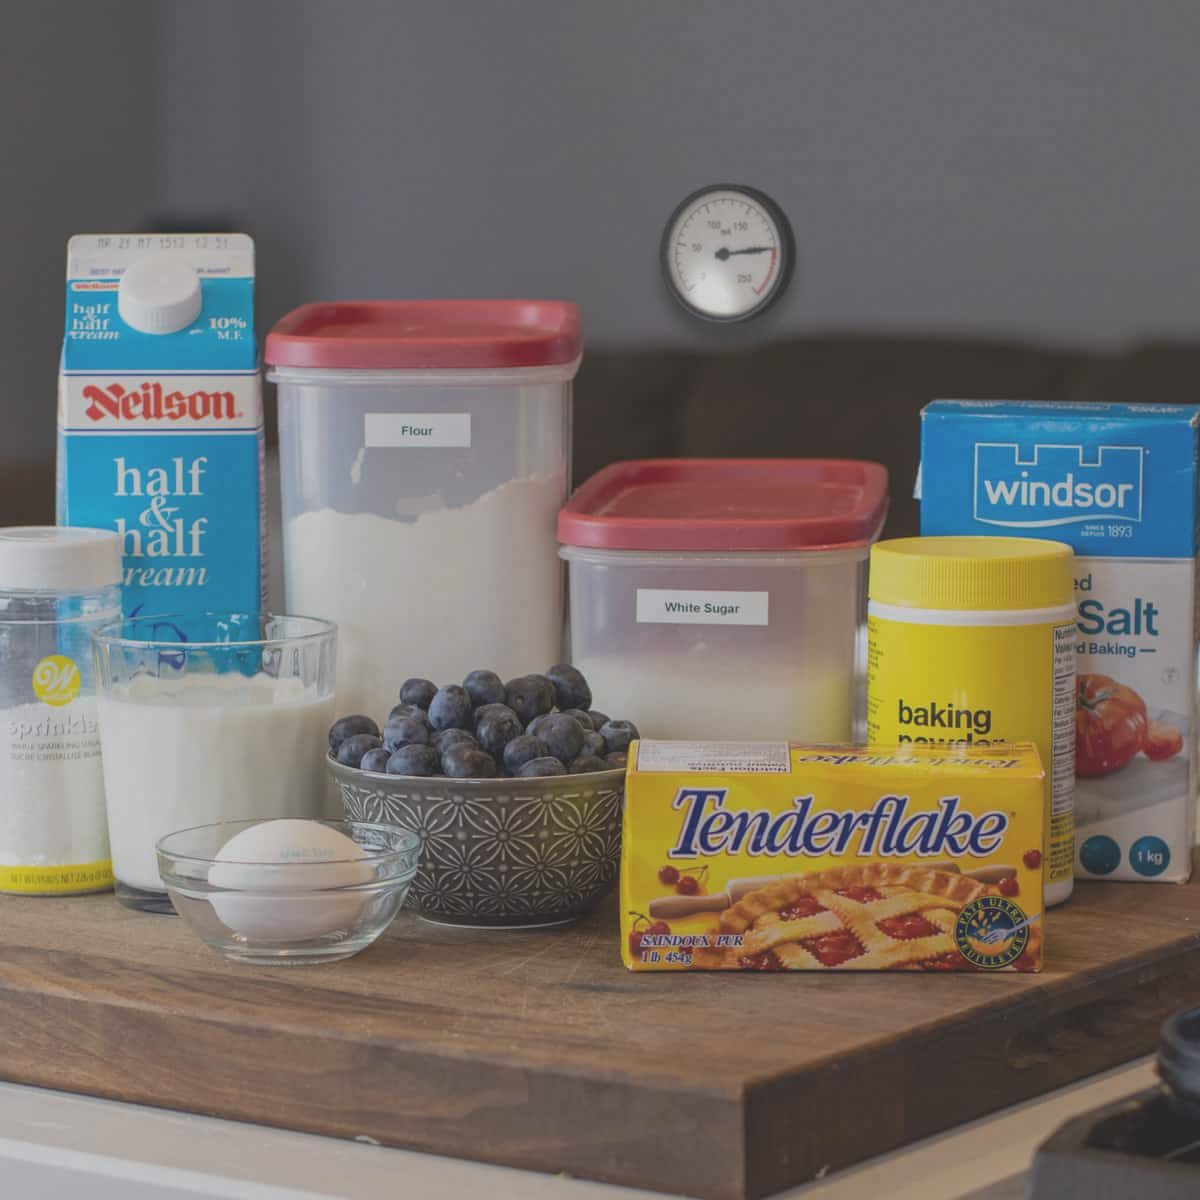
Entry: 200mA
